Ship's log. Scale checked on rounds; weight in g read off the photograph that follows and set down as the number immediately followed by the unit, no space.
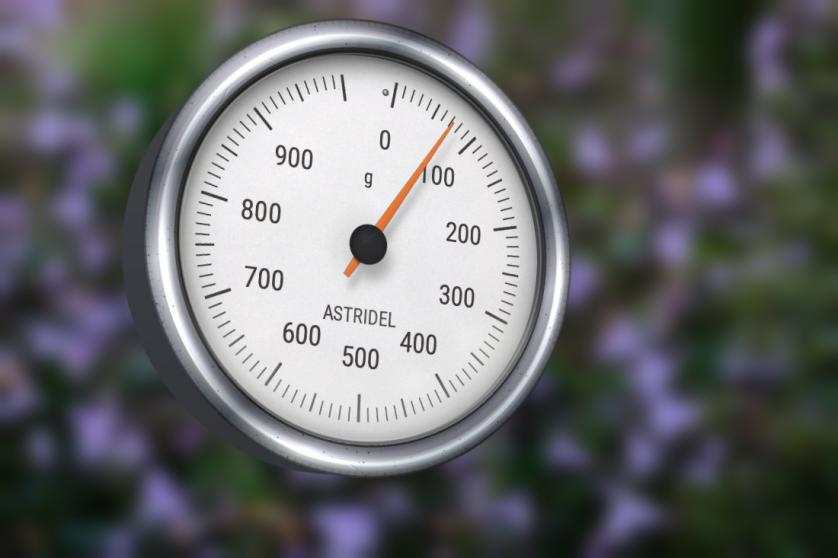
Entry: 70g
